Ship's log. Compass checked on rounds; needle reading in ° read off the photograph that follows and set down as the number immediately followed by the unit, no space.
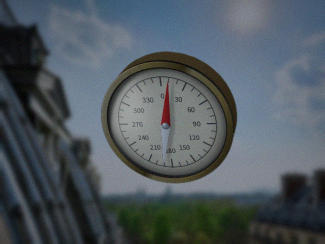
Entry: 10°
